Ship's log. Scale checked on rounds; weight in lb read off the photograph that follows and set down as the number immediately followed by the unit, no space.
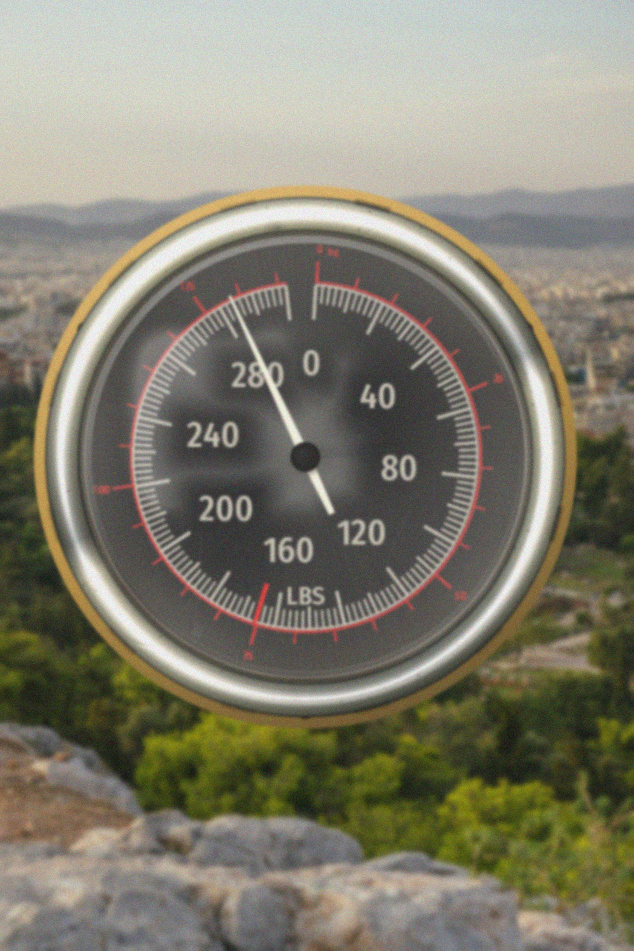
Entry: 284lb
